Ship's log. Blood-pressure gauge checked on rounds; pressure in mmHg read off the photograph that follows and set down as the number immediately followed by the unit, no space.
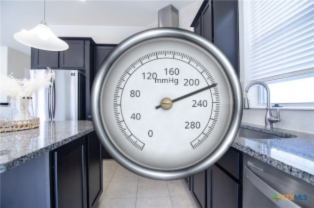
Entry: 220mmHg
